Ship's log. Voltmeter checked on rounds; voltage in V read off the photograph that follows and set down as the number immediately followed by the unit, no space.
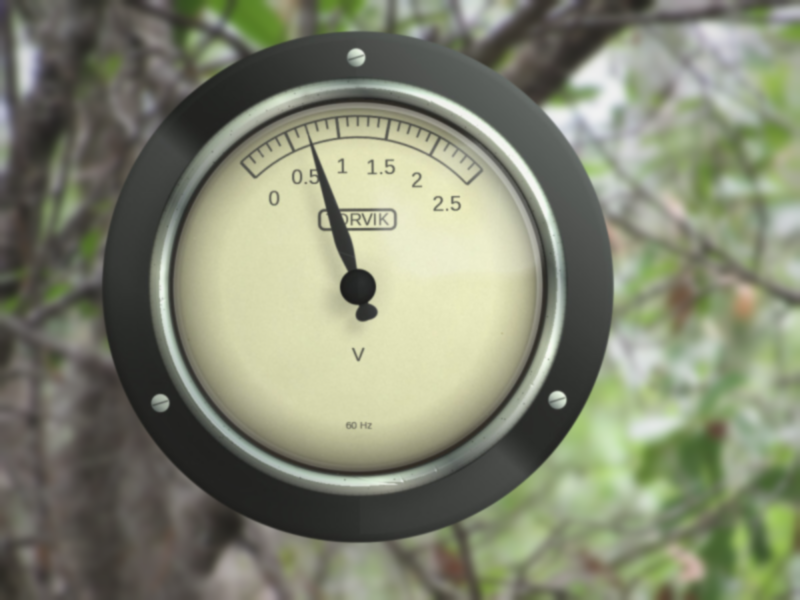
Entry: 0.7V
